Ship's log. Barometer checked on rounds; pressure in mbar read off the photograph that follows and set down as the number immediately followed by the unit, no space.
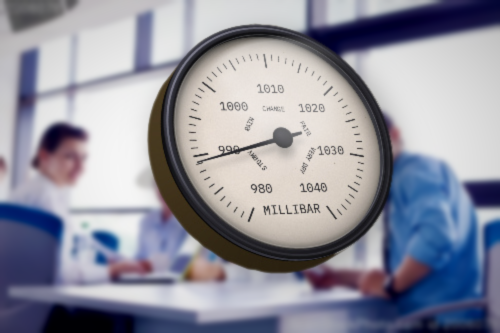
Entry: 989mbar
